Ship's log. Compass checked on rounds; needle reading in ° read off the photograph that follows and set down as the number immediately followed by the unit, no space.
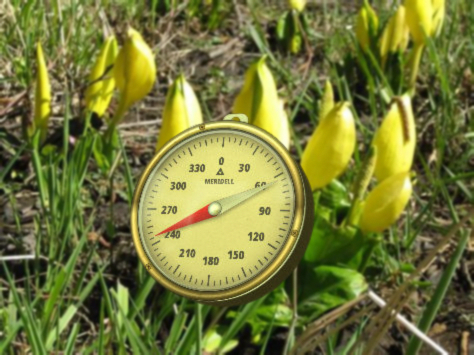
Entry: 245°
